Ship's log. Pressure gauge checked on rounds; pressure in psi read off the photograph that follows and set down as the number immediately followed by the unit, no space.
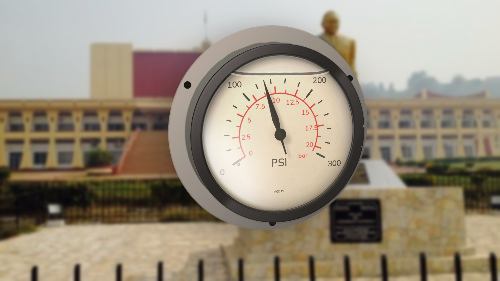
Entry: 130psi
